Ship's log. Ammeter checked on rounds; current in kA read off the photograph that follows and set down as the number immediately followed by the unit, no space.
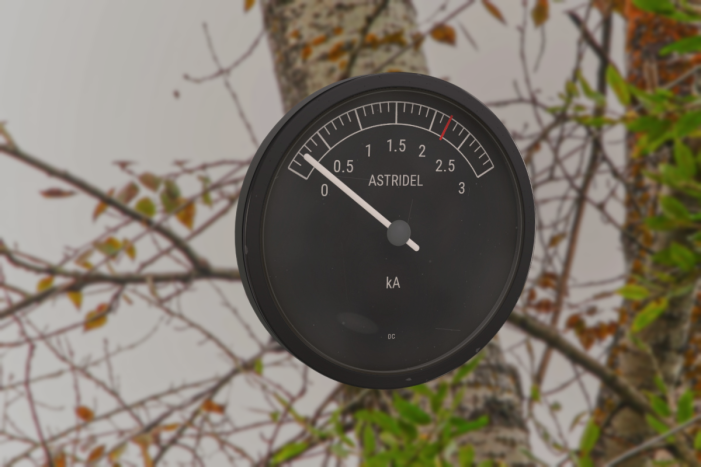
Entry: 0.2kA
